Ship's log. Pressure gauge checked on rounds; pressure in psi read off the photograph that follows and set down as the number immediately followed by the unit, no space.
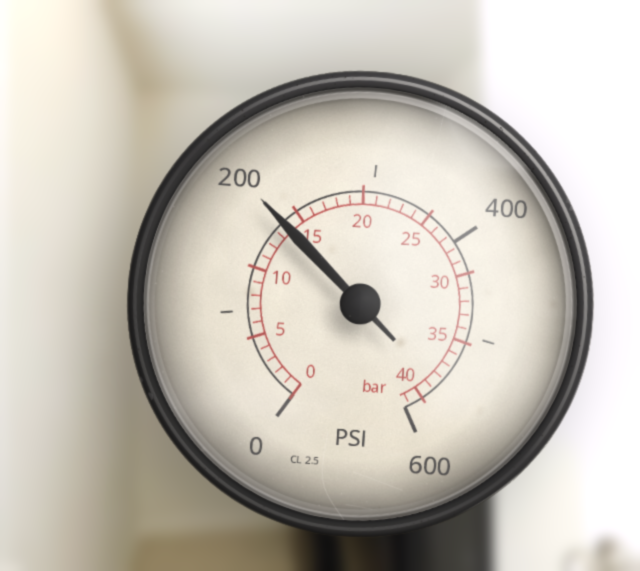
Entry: 200psi
